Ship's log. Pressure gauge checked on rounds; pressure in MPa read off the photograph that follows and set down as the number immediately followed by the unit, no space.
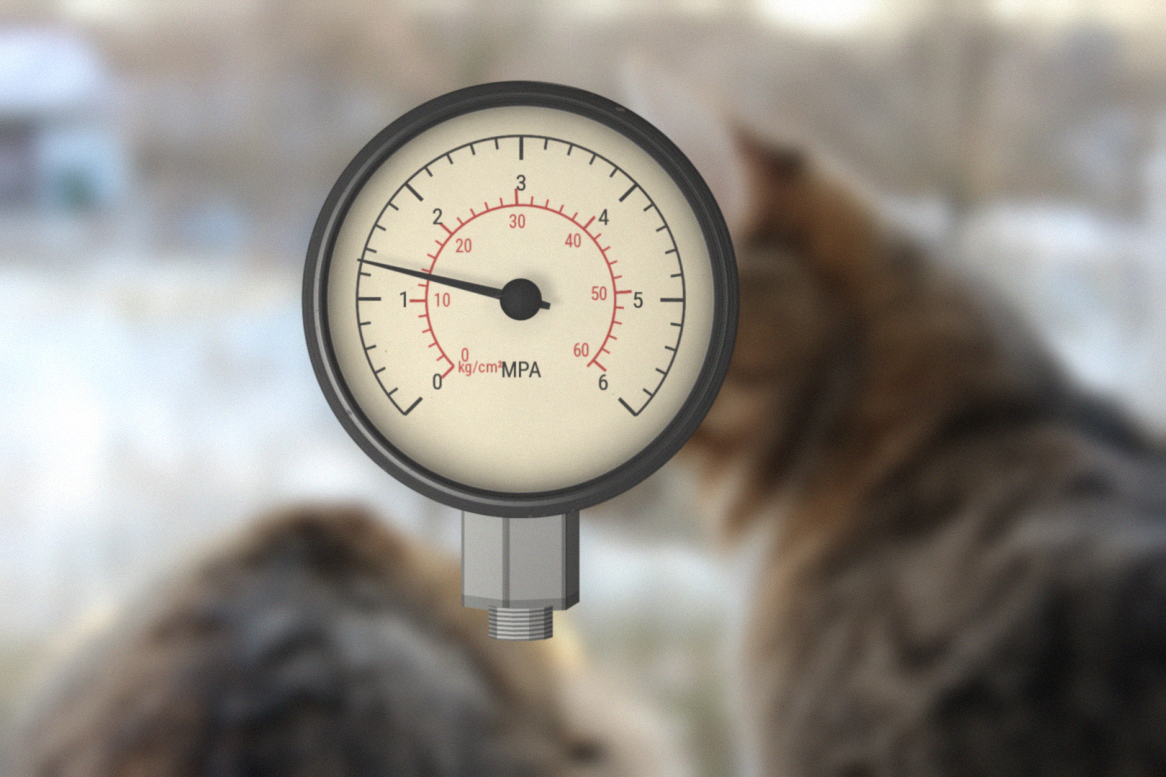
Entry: 1.3MPa
